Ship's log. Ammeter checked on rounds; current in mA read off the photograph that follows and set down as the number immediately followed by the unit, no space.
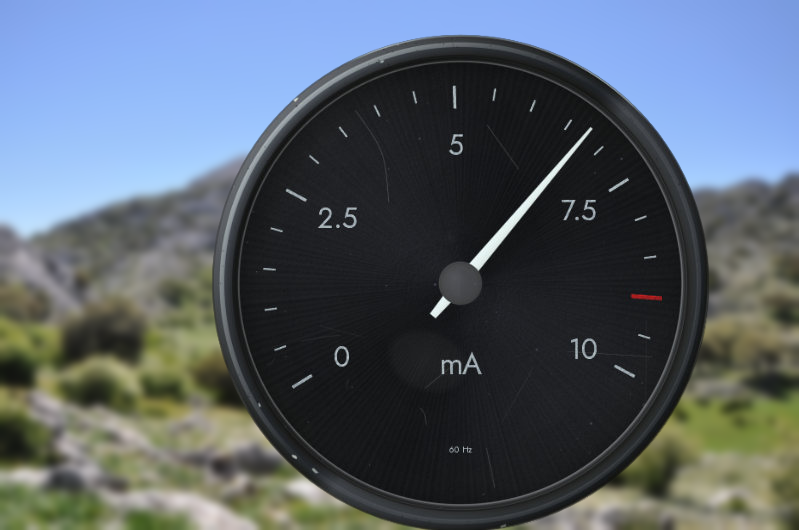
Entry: 6.75mA
